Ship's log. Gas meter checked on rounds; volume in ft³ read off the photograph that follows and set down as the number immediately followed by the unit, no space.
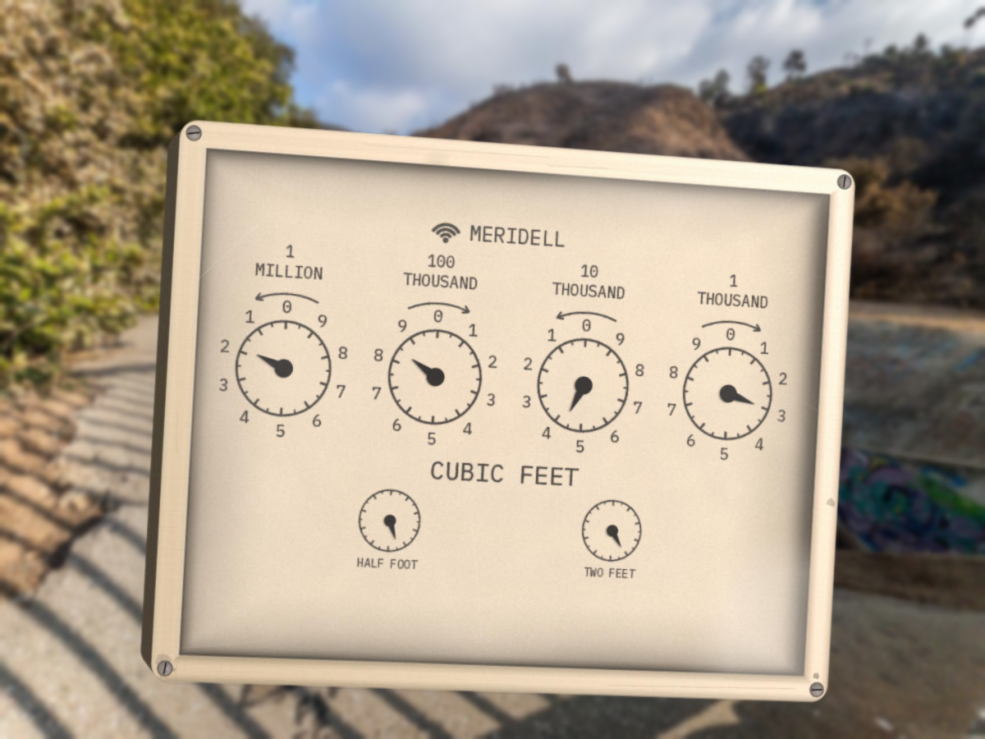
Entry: 184300ft³
